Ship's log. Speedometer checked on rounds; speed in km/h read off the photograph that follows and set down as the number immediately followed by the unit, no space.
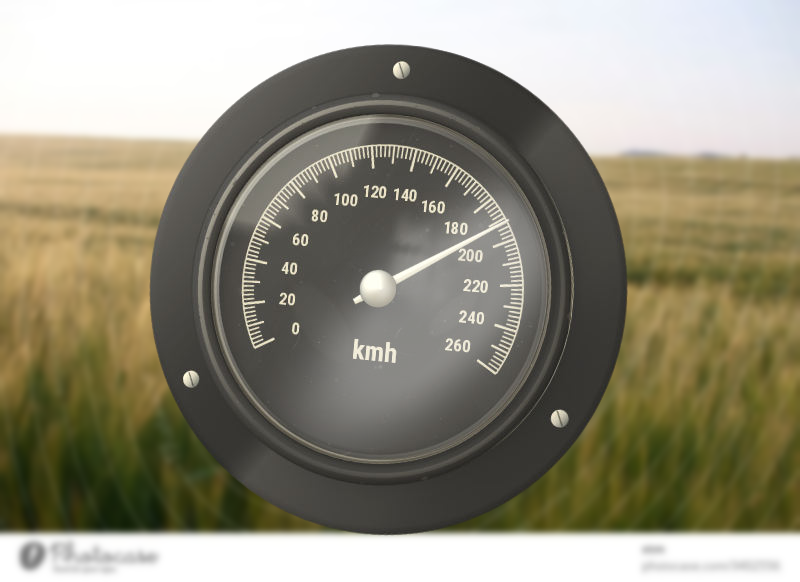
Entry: 192km/h
